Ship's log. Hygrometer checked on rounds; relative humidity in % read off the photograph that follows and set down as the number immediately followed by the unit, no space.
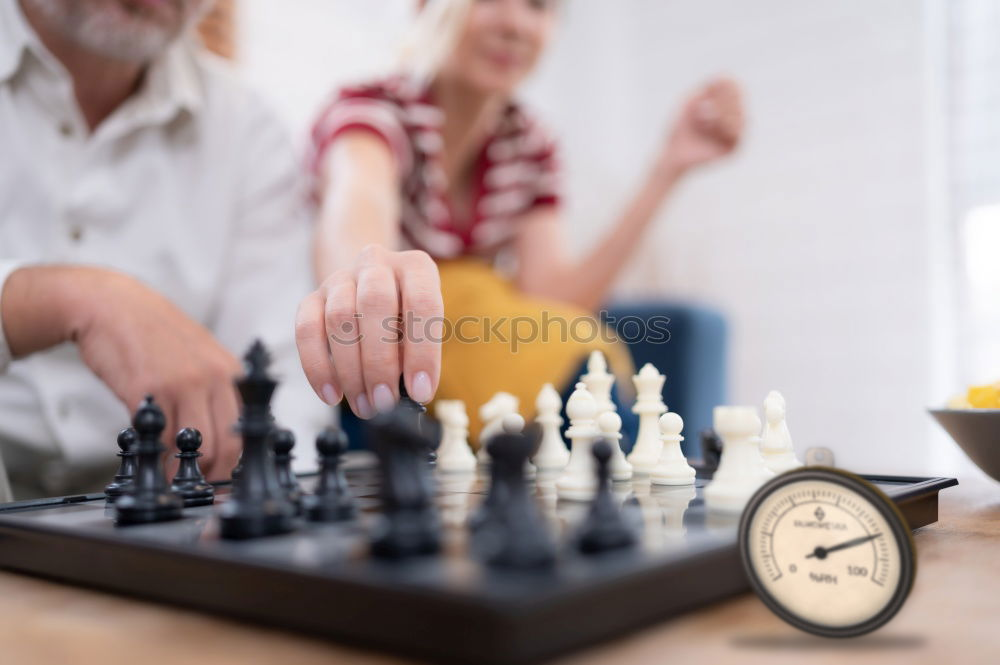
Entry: 80%
